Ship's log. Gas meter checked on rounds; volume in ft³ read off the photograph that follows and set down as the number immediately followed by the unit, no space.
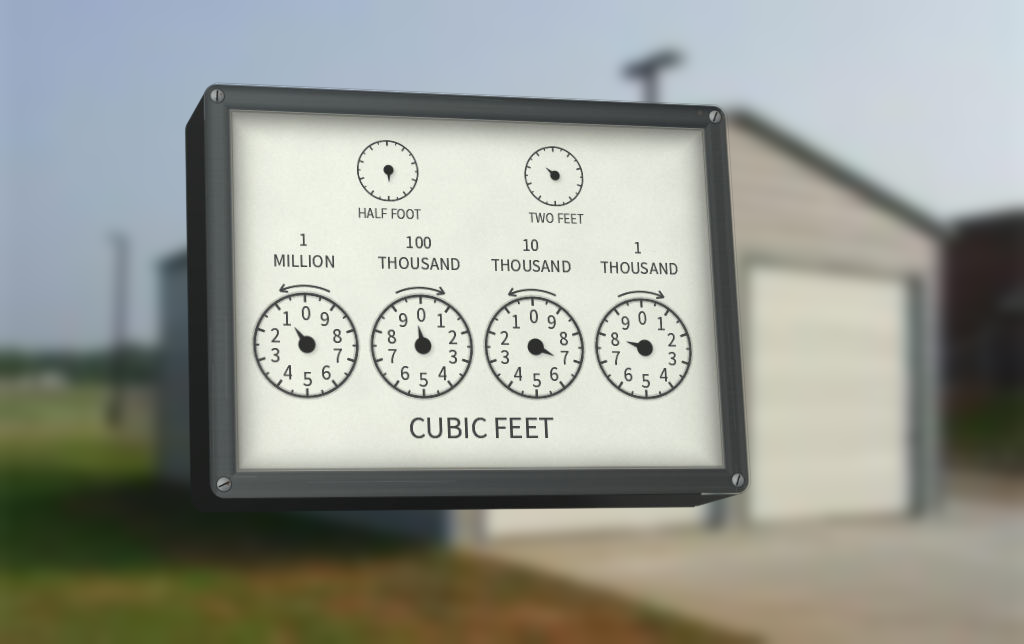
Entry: 96800ft³
